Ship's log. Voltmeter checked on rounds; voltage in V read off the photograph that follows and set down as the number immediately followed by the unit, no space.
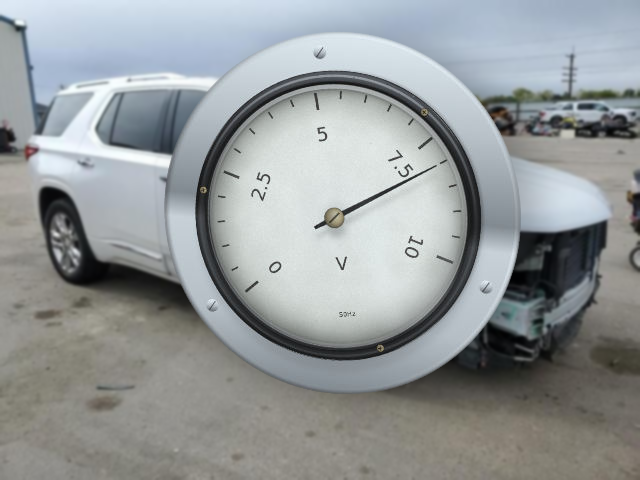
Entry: 8V
